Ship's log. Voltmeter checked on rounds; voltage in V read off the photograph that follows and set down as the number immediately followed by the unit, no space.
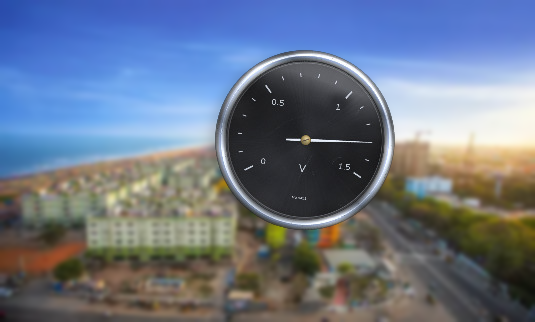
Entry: 1.3V
